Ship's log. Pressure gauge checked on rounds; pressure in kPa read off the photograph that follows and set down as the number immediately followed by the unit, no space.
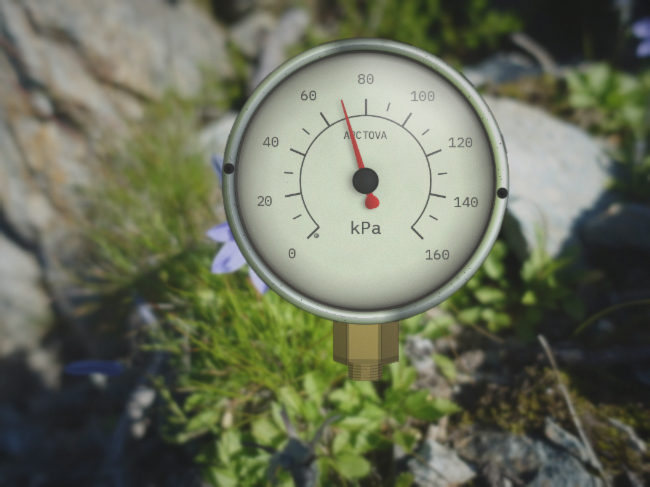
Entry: 70kPa
